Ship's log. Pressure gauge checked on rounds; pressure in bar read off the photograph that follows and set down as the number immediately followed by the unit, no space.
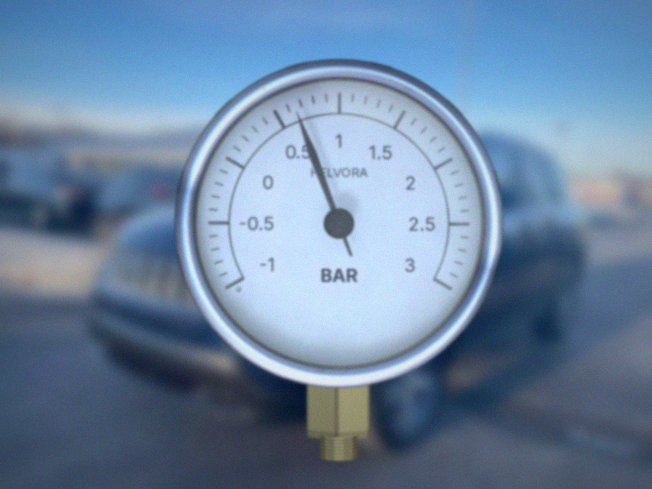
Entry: 0.65bar
